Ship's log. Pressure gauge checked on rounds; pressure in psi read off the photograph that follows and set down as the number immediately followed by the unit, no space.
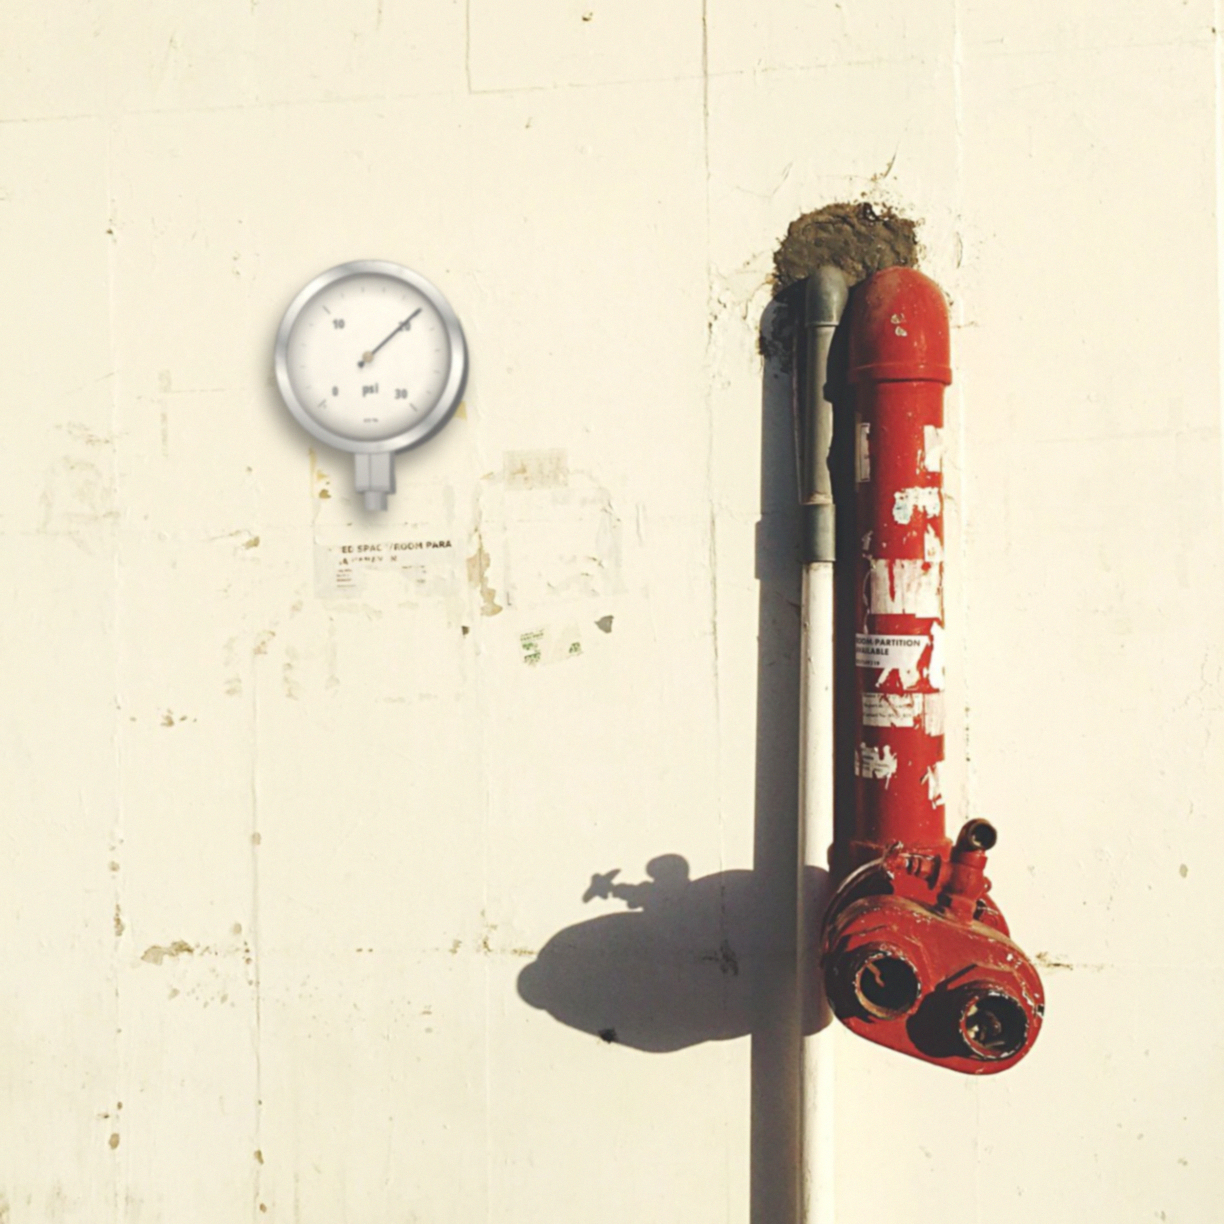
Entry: 20psi
